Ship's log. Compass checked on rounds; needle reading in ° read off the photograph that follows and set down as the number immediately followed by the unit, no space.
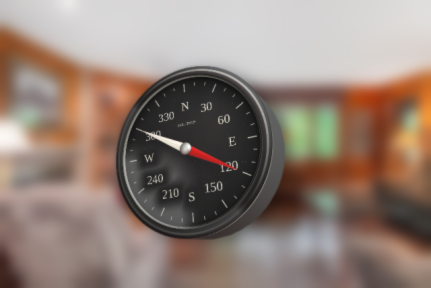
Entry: 120°
